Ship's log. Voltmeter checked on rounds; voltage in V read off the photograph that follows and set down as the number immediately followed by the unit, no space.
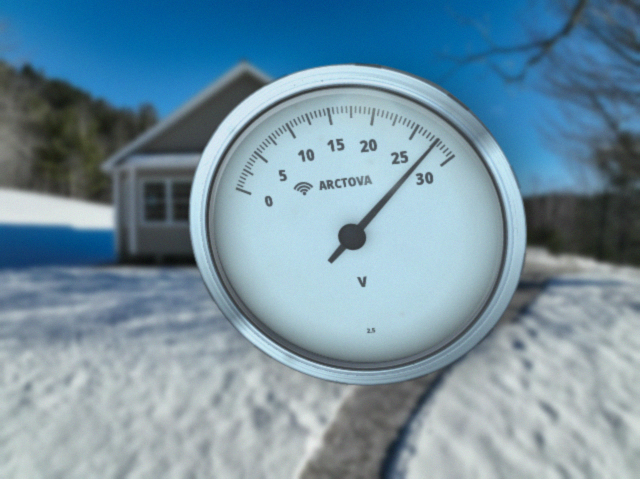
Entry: 27.5V
